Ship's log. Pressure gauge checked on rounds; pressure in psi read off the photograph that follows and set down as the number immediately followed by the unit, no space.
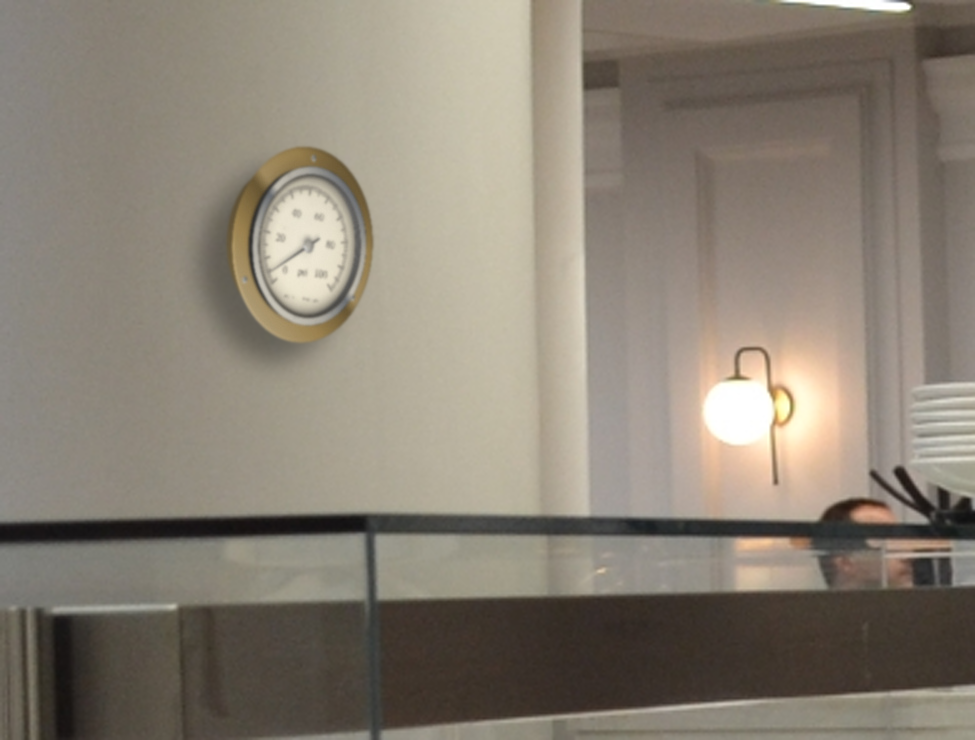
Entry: 5psi
